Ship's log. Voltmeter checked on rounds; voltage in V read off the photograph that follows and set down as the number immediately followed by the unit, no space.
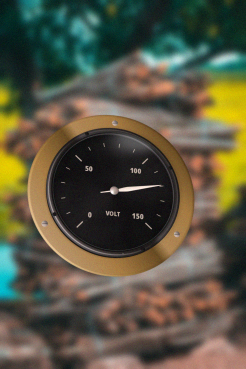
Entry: 120V
